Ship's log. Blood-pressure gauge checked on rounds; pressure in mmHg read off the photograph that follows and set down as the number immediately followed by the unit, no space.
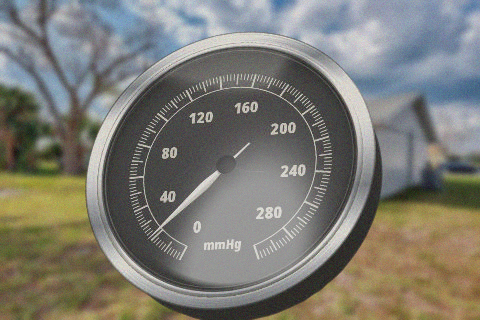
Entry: 20mmHg
